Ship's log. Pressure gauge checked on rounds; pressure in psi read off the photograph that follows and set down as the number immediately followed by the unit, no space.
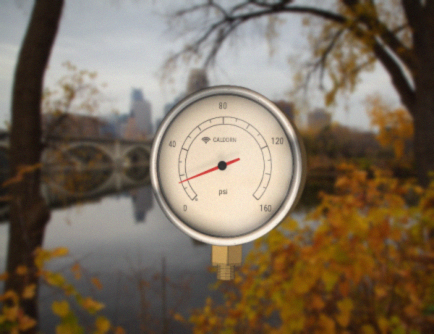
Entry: 15psi
